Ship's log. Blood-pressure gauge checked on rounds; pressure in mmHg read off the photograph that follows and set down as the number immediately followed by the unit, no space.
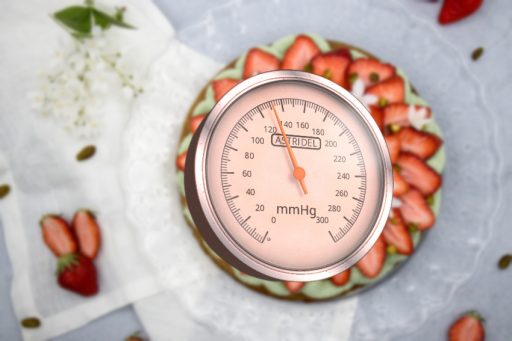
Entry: 130mmHg
